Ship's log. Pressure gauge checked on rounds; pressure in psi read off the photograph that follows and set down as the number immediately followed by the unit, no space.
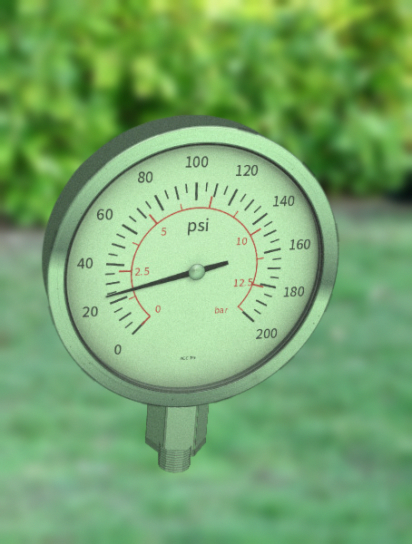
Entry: 25psi
